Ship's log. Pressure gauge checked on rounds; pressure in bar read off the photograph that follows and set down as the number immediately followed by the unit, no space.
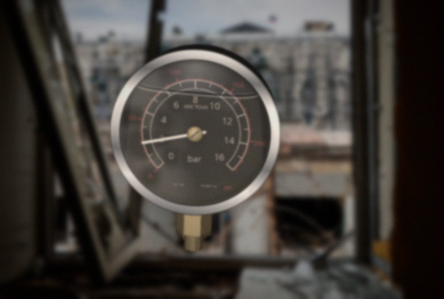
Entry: 2bar
